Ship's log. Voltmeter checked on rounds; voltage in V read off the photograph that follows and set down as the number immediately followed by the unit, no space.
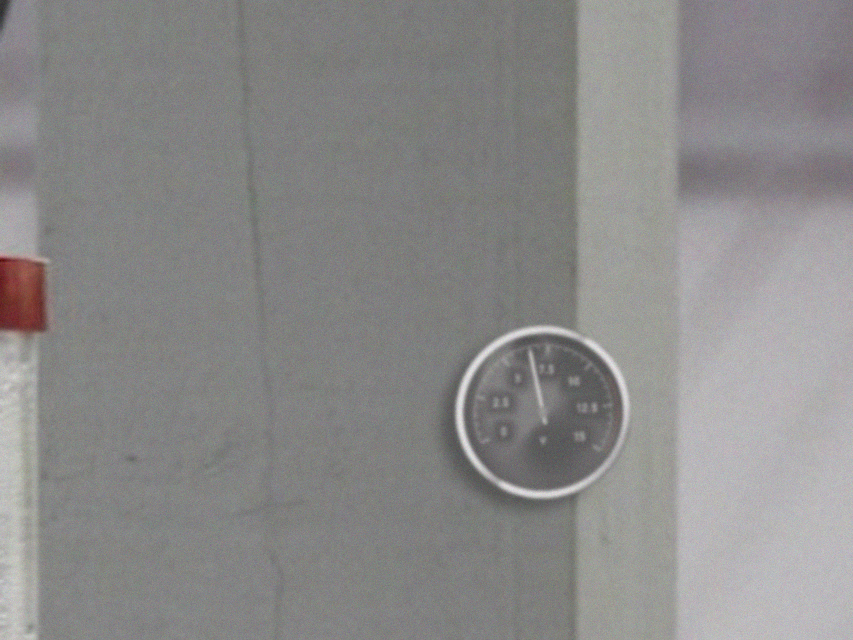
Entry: 6.5V
